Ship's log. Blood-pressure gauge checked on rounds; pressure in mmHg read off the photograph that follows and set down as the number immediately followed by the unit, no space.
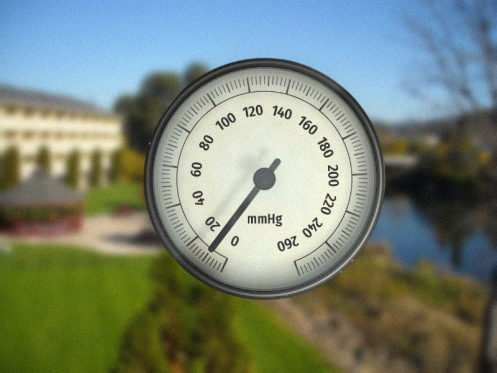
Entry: 10mmHg
